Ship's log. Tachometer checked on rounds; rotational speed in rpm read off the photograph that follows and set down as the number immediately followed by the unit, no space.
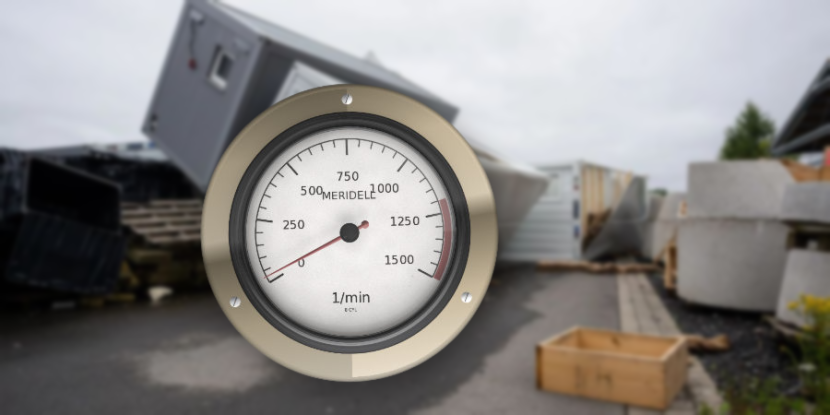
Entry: 25rpm
